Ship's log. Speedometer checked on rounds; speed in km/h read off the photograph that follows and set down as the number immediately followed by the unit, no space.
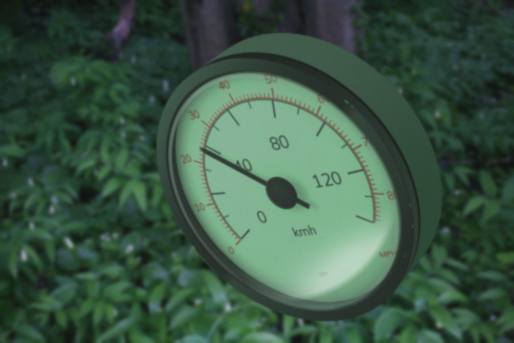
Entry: 40km/h
